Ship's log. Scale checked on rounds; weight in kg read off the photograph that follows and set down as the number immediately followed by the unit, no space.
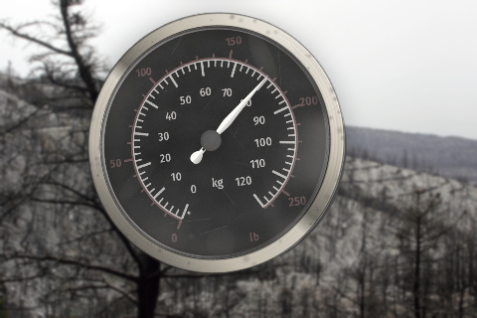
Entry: 80kg
